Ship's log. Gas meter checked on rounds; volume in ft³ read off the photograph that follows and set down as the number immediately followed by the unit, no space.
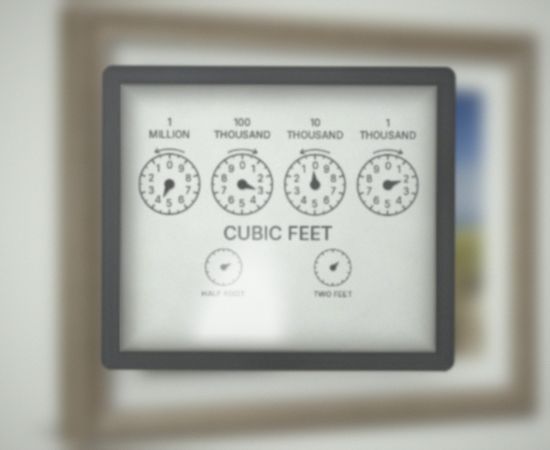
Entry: 430200ft³
